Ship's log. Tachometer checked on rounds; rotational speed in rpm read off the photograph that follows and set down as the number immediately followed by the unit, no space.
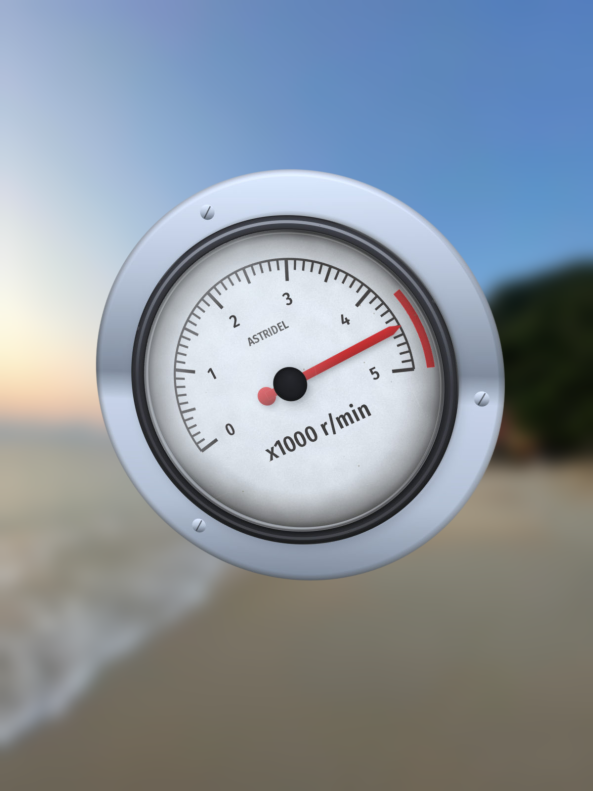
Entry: 4500rpm
